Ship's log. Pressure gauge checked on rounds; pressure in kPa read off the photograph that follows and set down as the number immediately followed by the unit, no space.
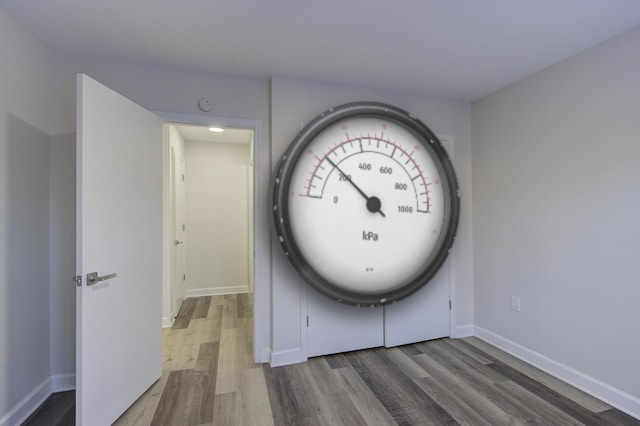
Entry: 200kPa
